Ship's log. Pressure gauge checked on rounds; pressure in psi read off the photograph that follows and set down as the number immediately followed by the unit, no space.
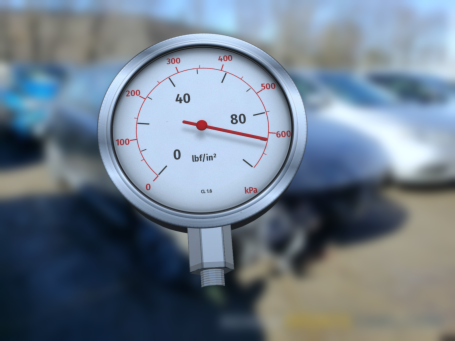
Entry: 90psi
